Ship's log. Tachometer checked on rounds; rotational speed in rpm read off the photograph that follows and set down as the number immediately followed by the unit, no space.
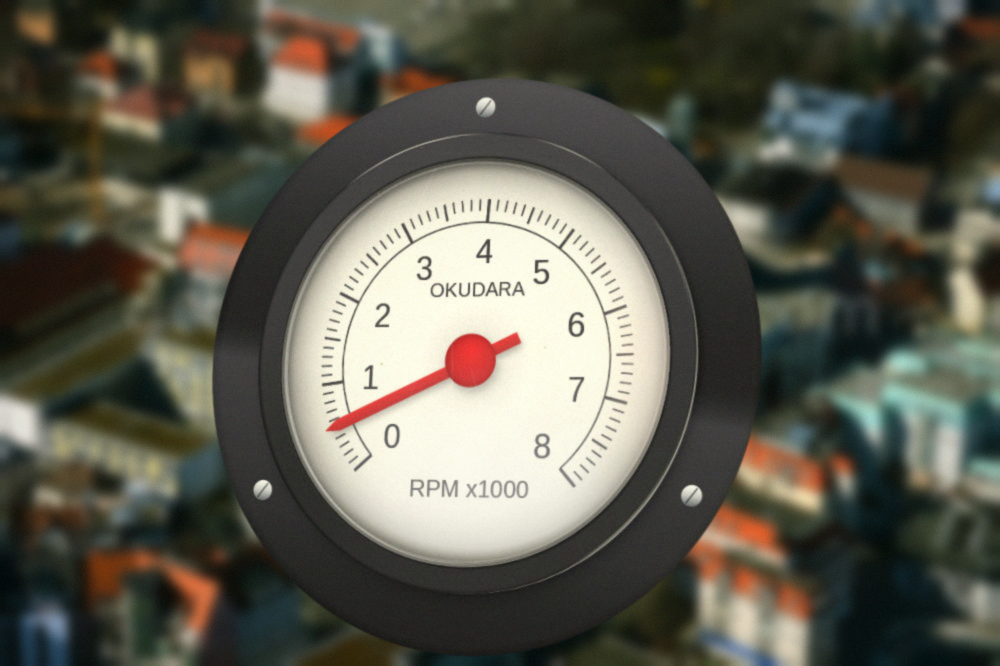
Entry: 500rpm
